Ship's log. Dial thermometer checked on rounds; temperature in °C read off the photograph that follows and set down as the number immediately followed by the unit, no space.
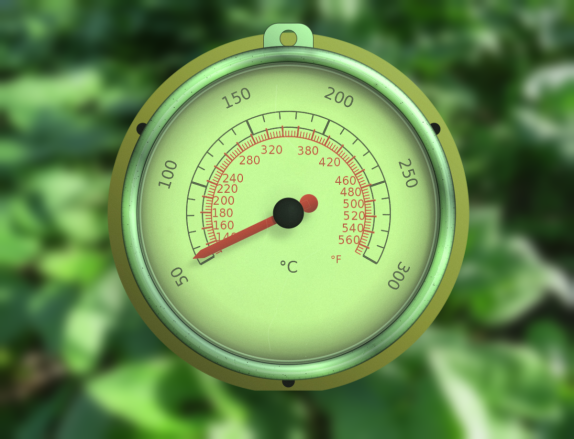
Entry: 55°C
